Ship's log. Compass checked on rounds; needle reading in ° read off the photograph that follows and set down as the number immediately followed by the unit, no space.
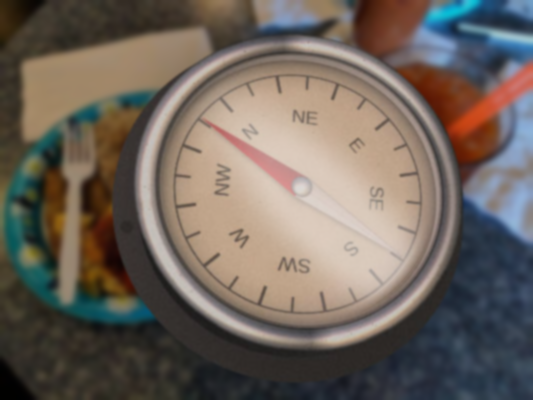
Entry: 345°
